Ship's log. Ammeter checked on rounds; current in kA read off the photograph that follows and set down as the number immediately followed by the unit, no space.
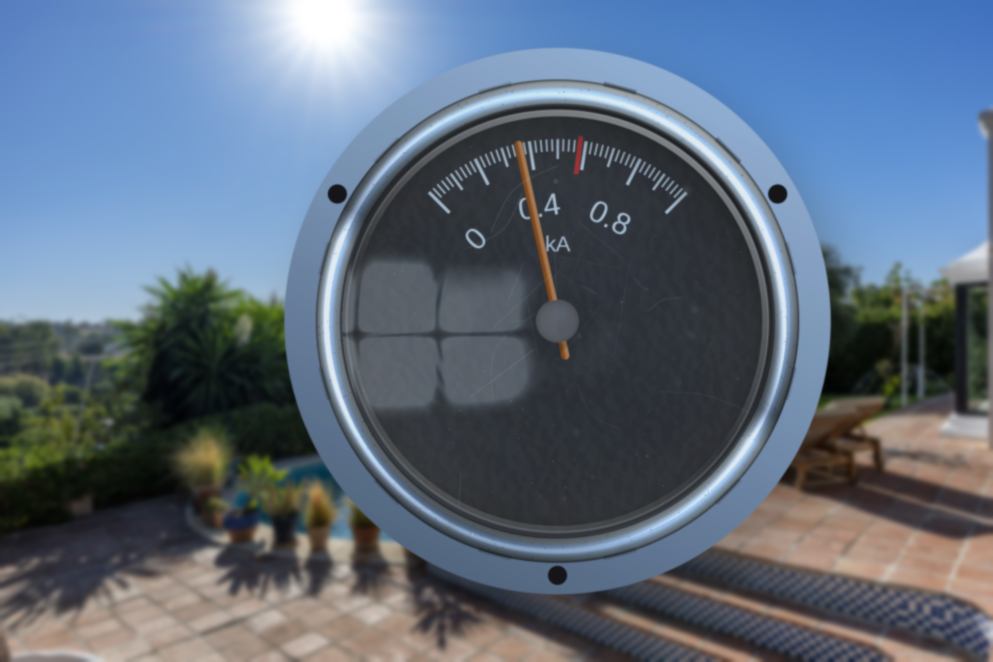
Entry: 0.36kA
